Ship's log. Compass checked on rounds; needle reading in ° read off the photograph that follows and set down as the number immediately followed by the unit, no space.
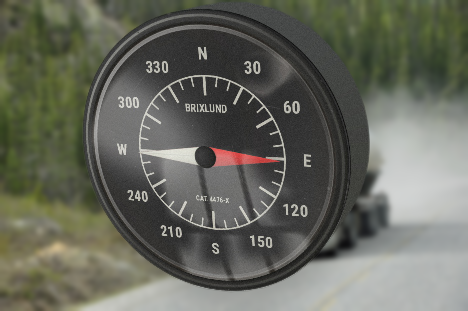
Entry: 90°
